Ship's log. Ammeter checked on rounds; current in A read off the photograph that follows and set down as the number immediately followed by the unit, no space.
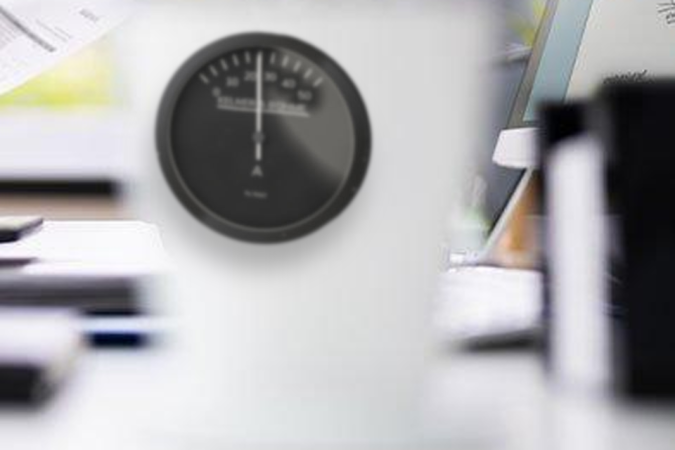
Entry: 25A
